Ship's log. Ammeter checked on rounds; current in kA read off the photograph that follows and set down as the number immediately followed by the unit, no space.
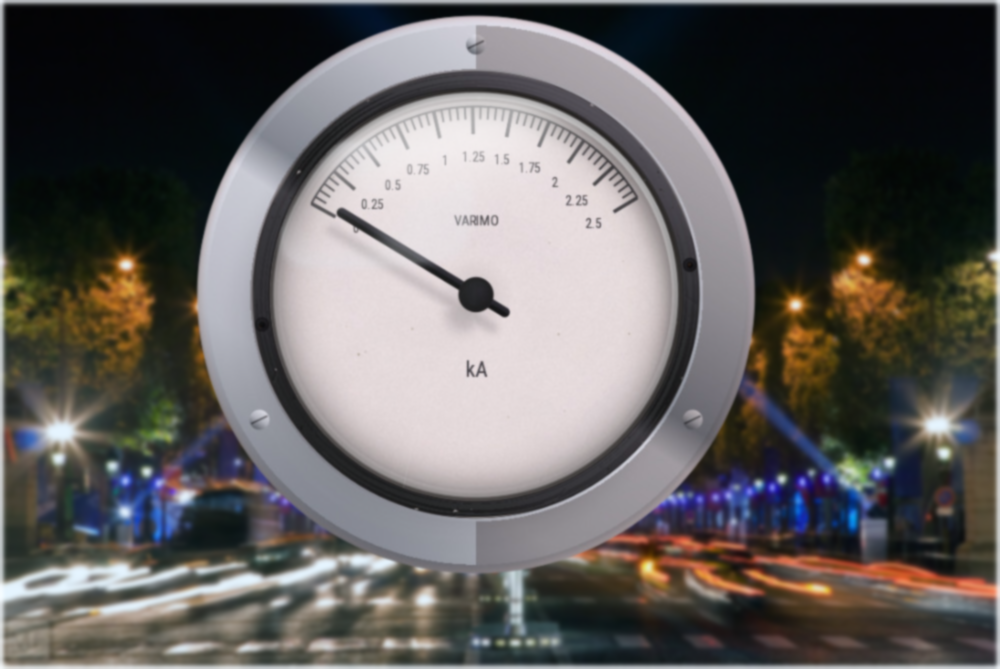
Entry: 0.05kA
